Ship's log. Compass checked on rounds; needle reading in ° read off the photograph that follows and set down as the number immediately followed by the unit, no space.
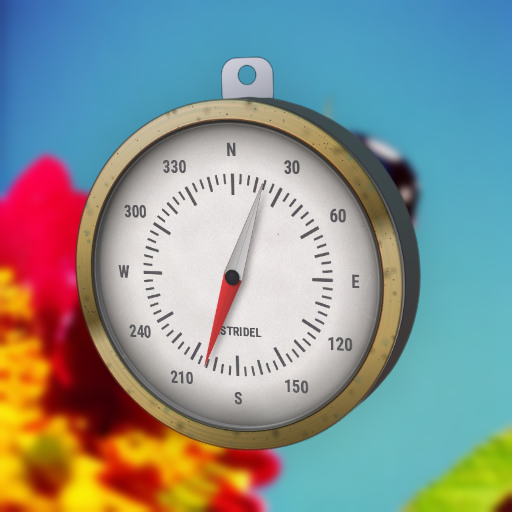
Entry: 200°
